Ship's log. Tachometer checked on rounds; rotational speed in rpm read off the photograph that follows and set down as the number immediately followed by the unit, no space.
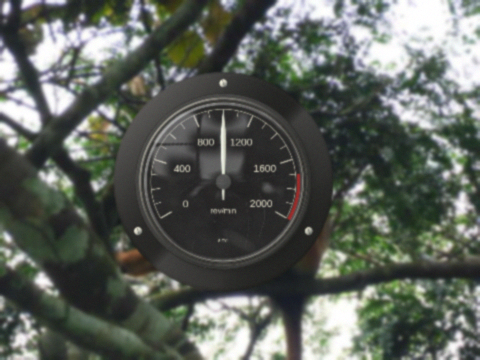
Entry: 1000rpm
